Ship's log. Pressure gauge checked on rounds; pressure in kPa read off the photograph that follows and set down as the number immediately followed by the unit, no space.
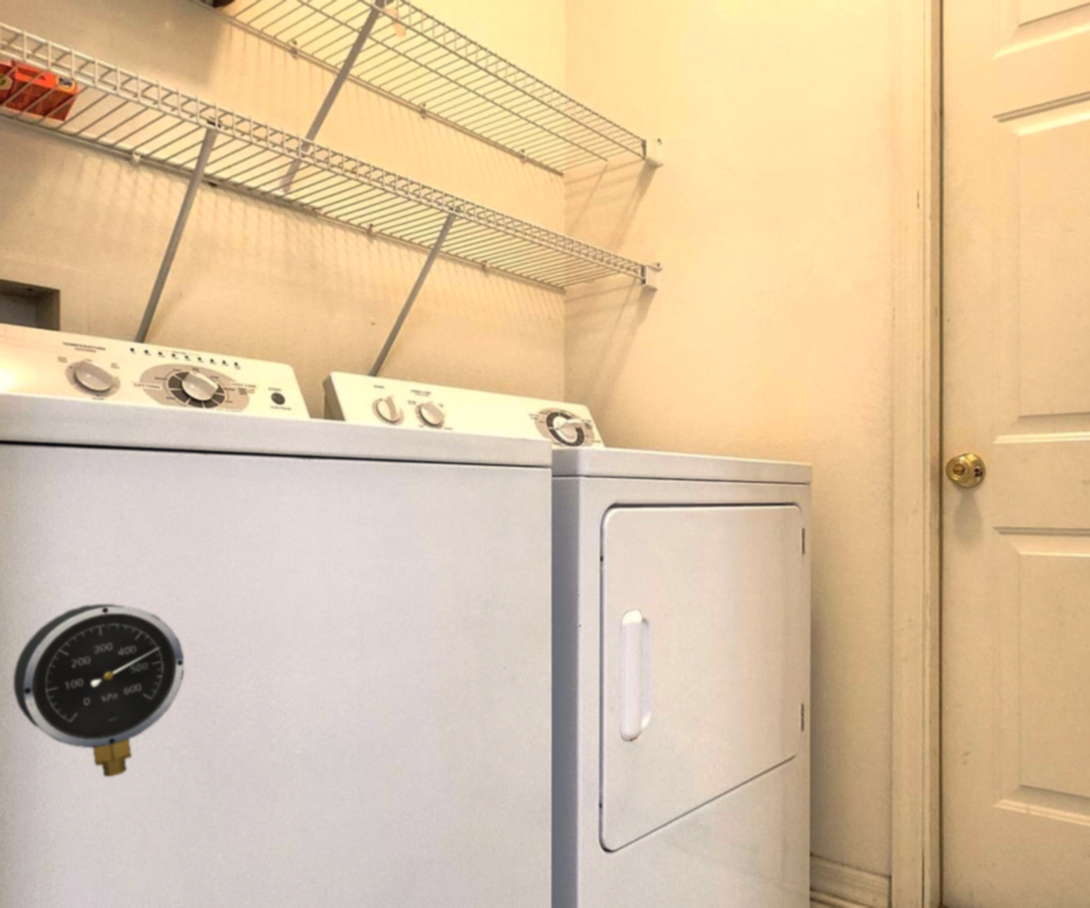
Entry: 460kPa
